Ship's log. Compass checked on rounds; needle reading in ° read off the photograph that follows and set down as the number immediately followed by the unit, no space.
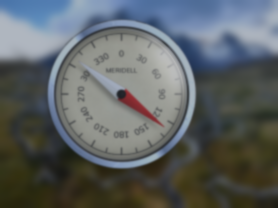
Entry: 127.5°
